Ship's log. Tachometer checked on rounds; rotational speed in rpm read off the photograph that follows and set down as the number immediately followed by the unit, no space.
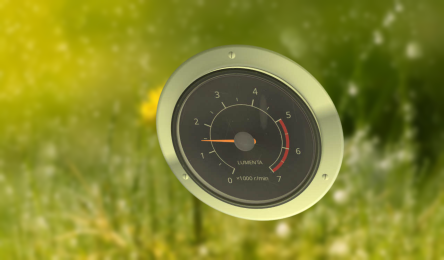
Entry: 1500rpm
